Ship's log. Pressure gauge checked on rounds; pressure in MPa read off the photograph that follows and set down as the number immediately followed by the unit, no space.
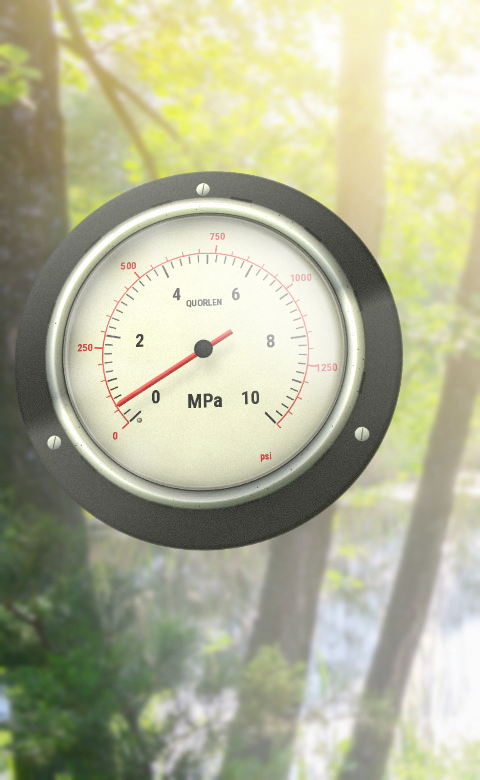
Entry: 0.4MPa
